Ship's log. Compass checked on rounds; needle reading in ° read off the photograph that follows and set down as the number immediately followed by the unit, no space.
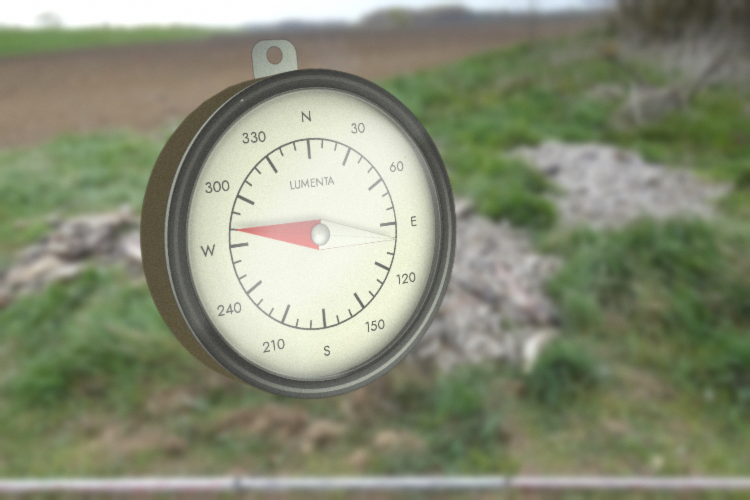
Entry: 280°
